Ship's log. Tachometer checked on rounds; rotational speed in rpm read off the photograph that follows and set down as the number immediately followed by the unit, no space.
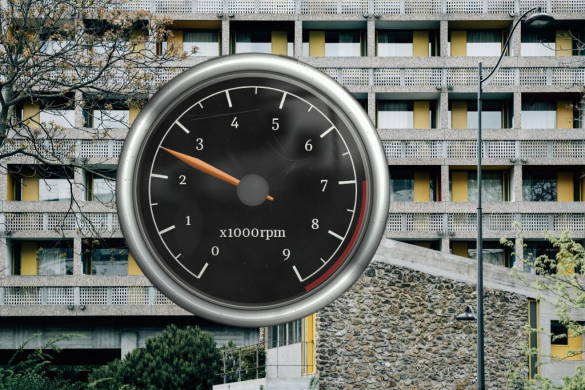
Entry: 2500rpm
